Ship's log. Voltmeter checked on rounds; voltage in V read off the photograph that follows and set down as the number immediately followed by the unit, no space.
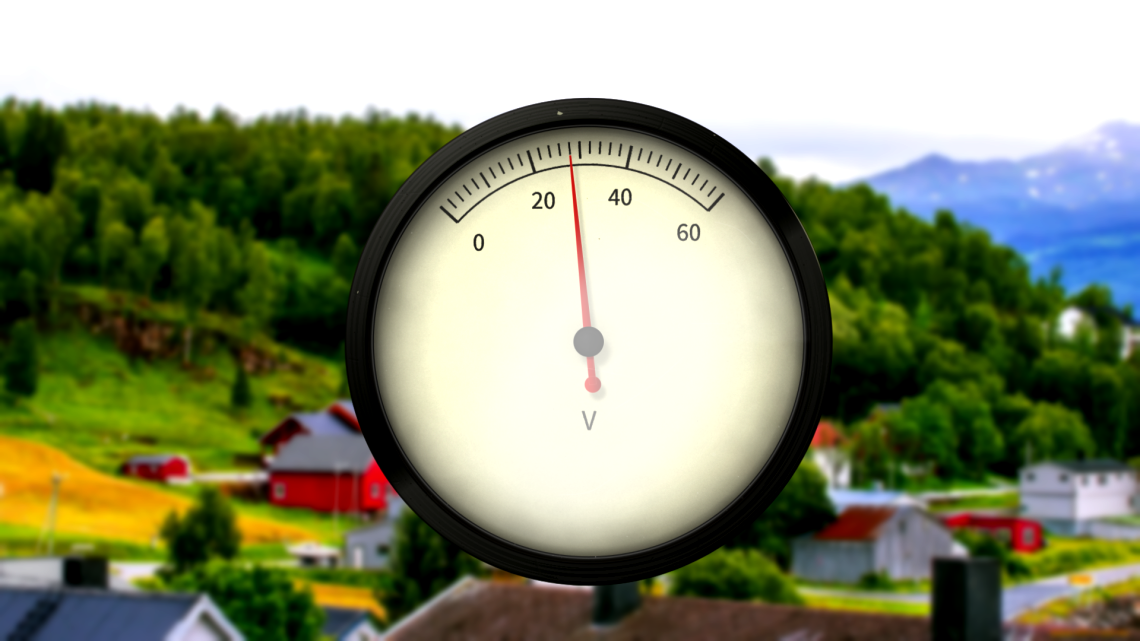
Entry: 28V
